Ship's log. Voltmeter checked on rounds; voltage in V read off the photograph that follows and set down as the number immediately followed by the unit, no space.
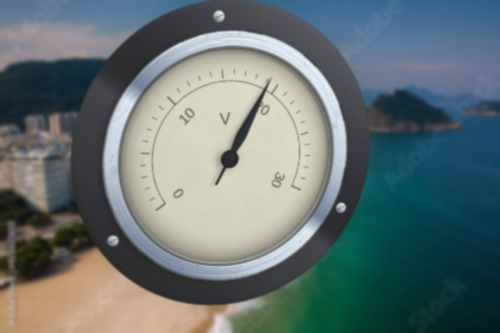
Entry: 19V
